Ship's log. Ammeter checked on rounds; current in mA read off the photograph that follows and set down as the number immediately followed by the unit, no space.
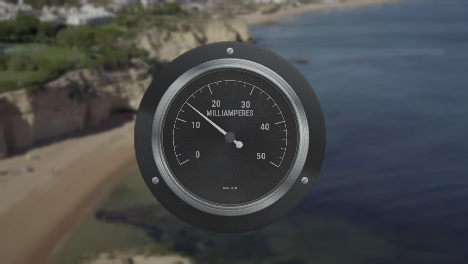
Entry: 14mA
